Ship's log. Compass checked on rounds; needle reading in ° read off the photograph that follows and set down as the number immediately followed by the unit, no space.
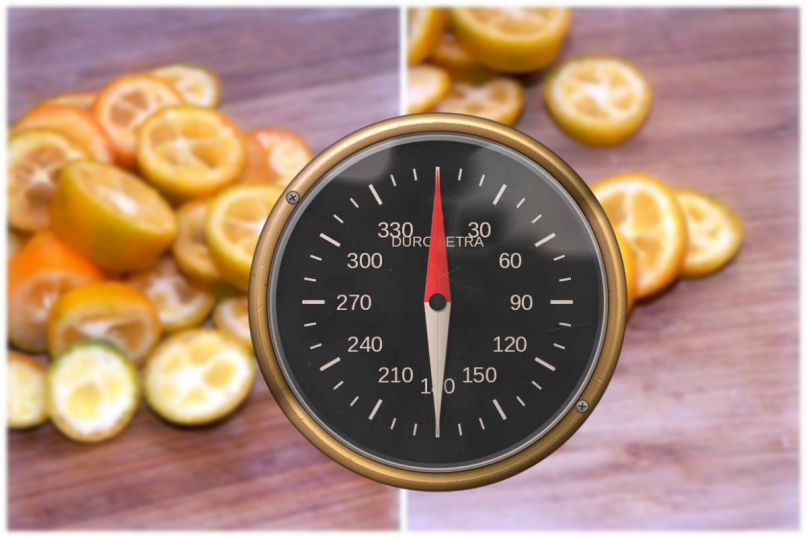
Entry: 0°
